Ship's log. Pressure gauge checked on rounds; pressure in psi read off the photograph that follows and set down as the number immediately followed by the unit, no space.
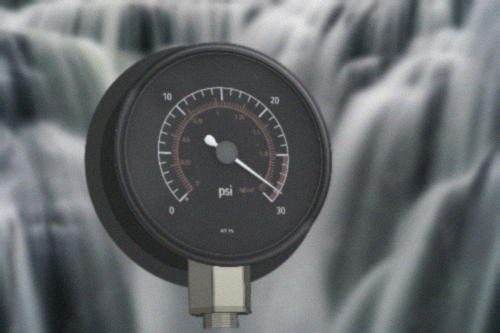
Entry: 29psi
